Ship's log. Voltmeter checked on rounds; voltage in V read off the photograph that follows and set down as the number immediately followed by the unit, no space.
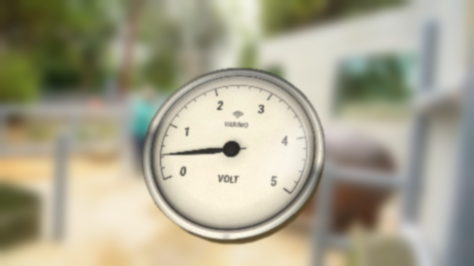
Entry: 0.4V
